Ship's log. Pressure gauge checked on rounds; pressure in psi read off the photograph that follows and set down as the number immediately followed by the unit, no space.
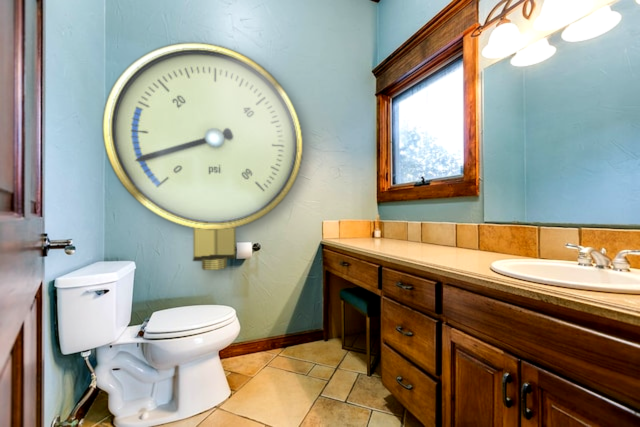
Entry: 5psi
